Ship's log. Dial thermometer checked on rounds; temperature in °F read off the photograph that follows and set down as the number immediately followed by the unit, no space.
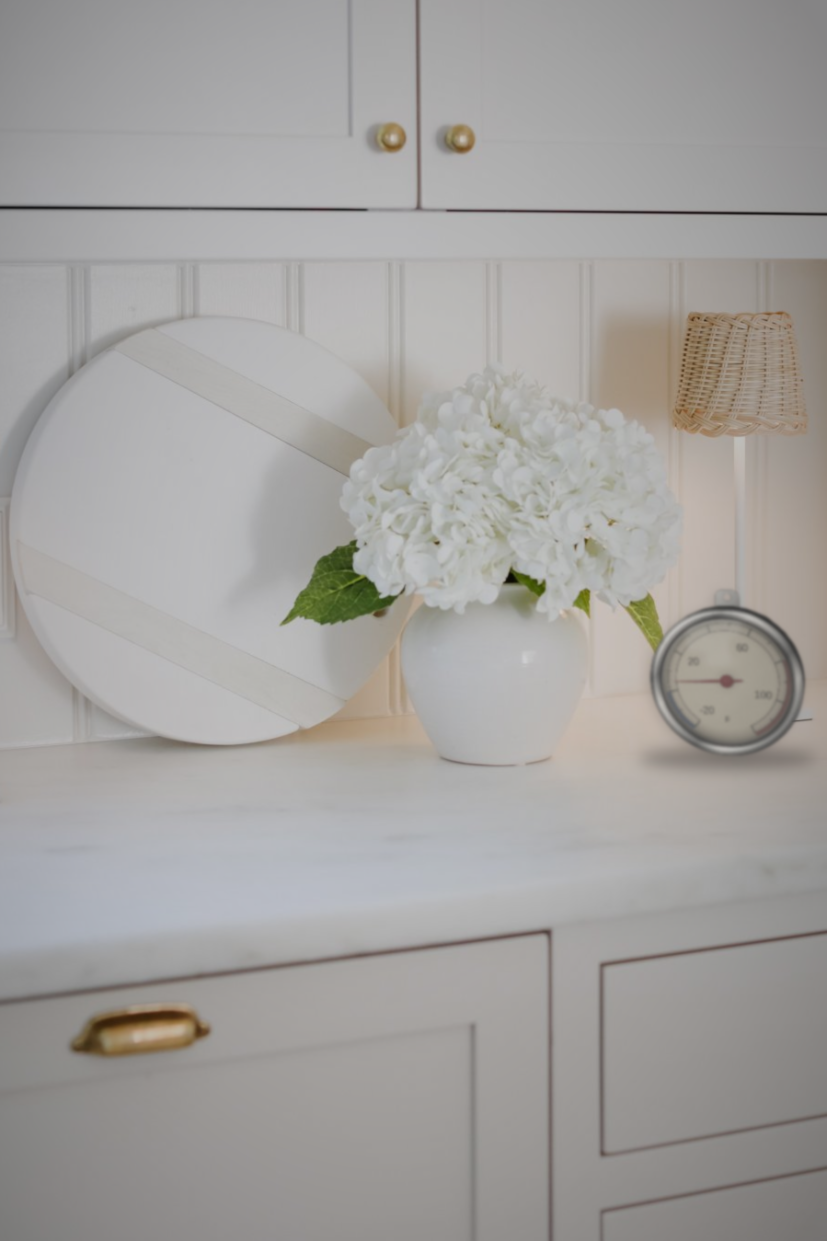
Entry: 5°F
